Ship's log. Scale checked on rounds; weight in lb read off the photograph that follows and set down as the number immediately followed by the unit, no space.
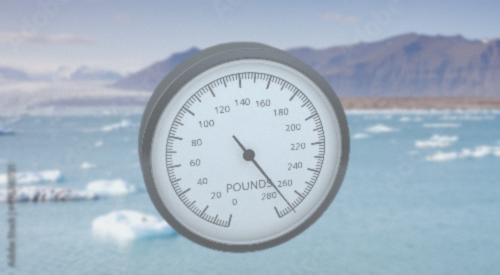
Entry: 270lb
